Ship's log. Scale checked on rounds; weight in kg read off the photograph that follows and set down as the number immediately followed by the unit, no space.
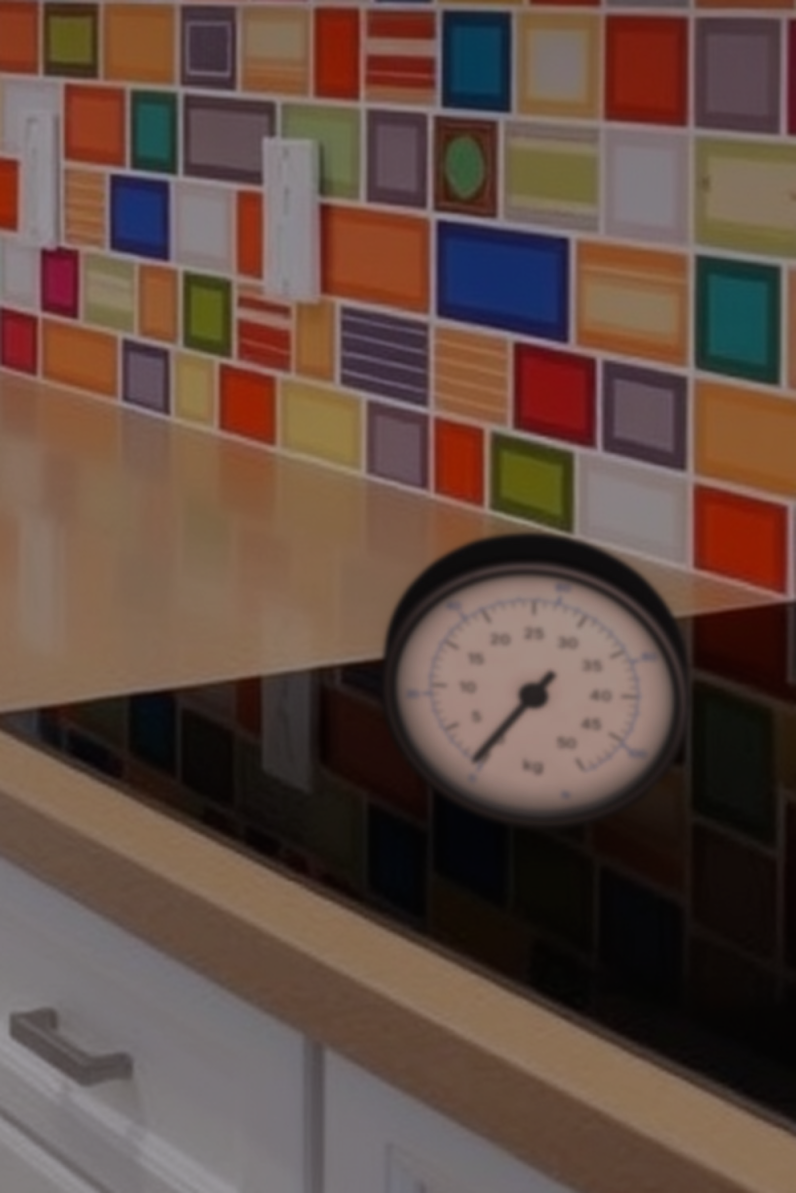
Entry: 1kg
